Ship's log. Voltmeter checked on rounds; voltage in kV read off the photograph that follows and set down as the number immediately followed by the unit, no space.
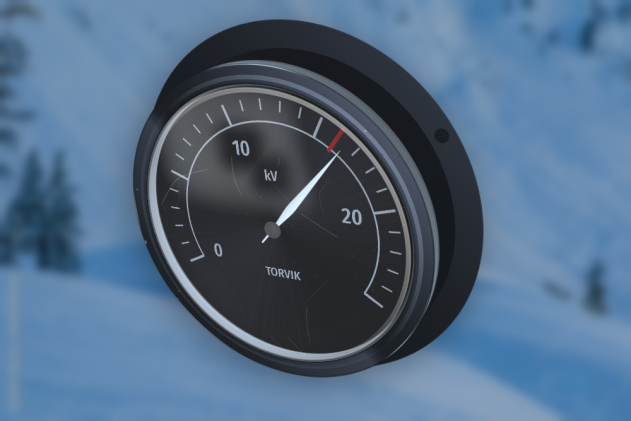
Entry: 16.5kV
